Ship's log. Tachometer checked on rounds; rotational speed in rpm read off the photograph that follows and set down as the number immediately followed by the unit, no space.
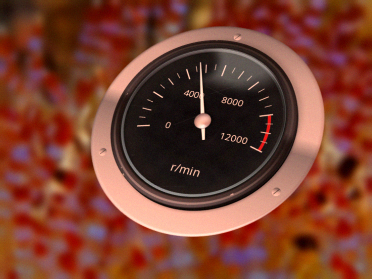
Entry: 4750rpm
